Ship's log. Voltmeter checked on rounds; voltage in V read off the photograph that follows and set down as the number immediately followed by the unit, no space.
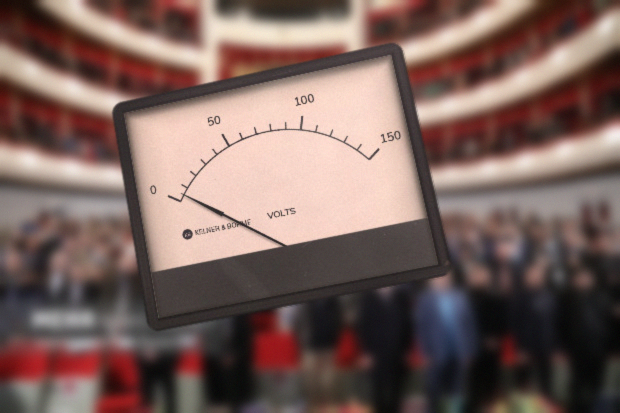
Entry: 5V
